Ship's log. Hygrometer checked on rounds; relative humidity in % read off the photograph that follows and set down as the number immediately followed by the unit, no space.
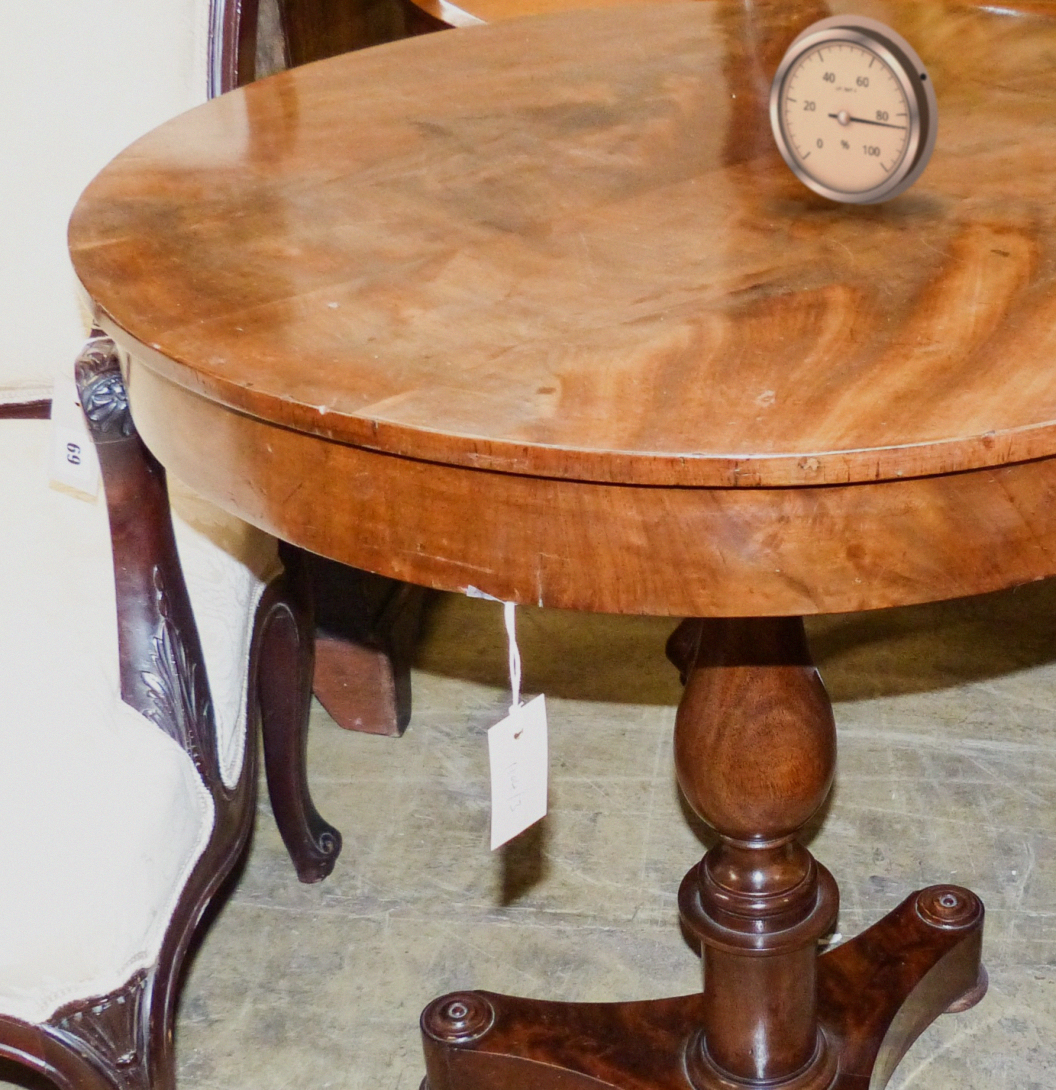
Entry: 84%
